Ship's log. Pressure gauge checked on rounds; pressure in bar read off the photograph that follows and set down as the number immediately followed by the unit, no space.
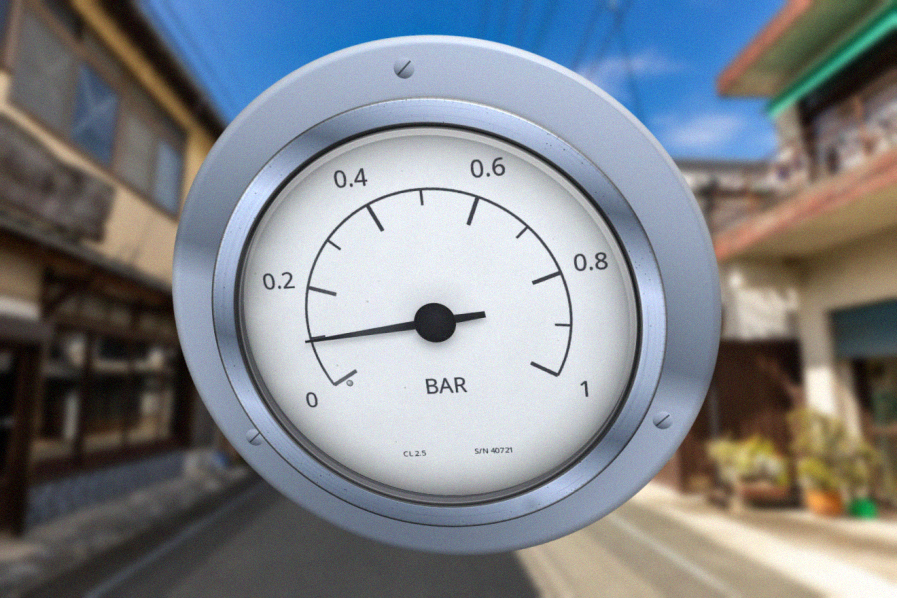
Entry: 0.1bar
